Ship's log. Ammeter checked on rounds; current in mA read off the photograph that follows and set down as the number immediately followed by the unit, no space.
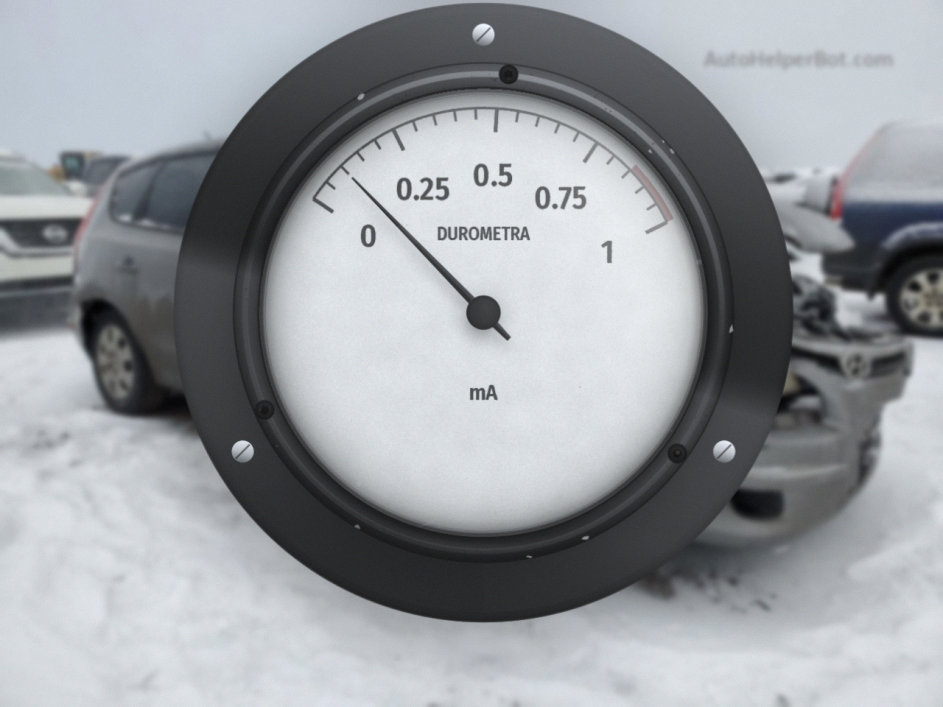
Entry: 0.1mA
